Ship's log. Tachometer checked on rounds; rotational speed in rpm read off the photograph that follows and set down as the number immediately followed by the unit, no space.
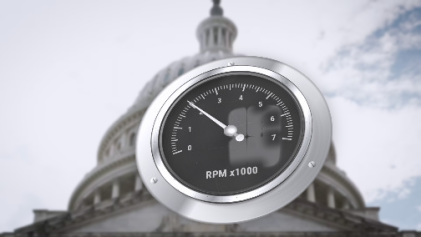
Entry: 2000rpm
